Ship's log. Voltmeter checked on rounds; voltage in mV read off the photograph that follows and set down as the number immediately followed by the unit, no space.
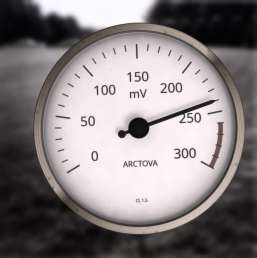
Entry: 240mV
